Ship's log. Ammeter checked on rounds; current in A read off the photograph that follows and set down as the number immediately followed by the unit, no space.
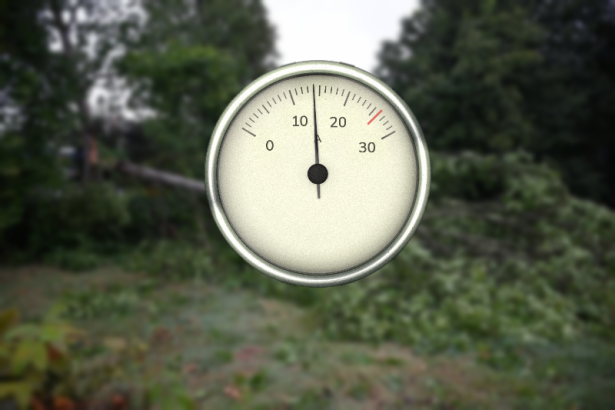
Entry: 14A
